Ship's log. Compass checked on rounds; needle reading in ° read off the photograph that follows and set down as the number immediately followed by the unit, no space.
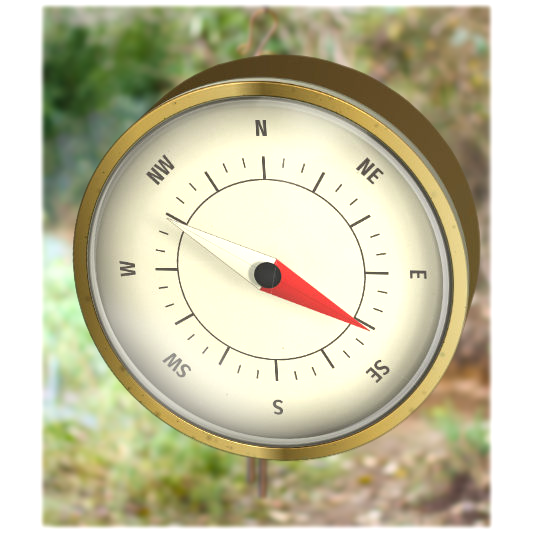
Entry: 120°
